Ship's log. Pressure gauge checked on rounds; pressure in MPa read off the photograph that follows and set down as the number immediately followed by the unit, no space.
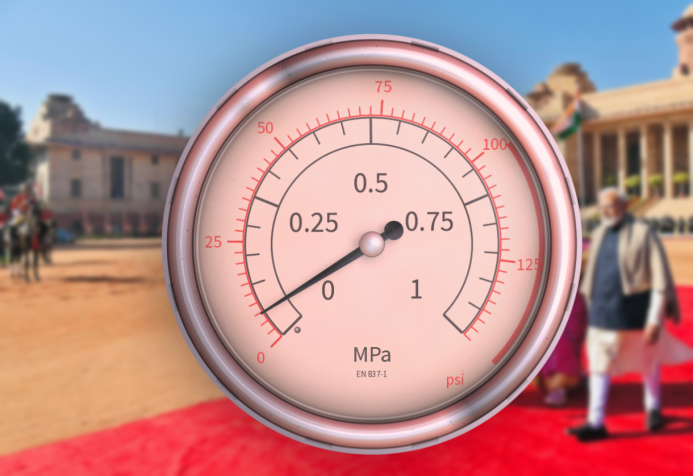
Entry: 0.05MPa
